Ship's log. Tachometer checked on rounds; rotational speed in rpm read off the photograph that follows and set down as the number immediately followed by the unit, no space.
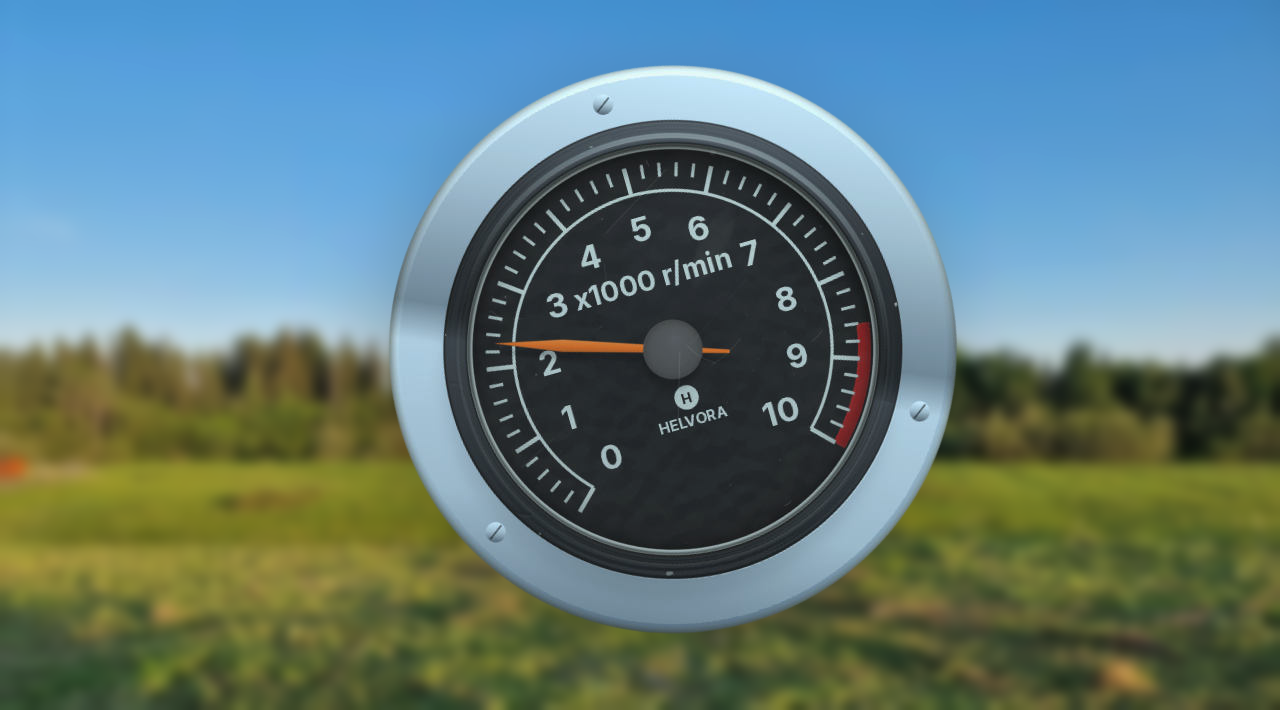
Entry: 2300rpm
